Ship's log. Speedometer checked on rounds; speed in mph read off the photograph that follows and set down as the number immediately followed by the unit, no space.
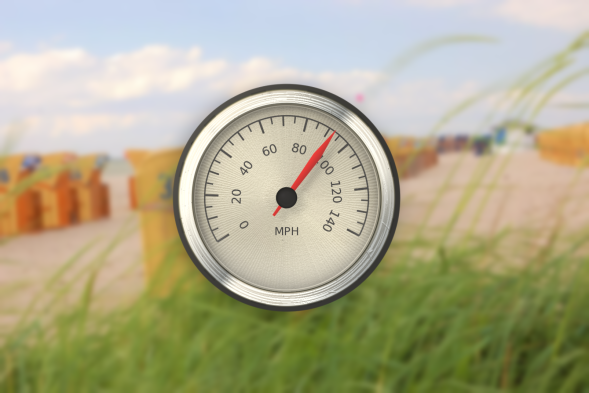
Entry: 92.5mph
